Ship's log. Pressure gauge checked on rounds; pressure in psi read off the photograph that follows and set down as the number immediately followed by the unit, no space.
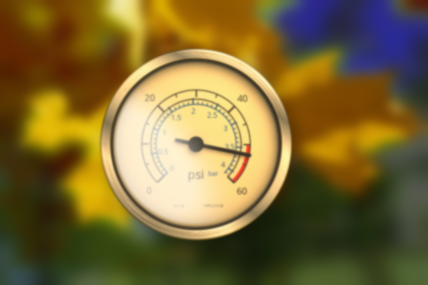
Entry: 52.5psi
